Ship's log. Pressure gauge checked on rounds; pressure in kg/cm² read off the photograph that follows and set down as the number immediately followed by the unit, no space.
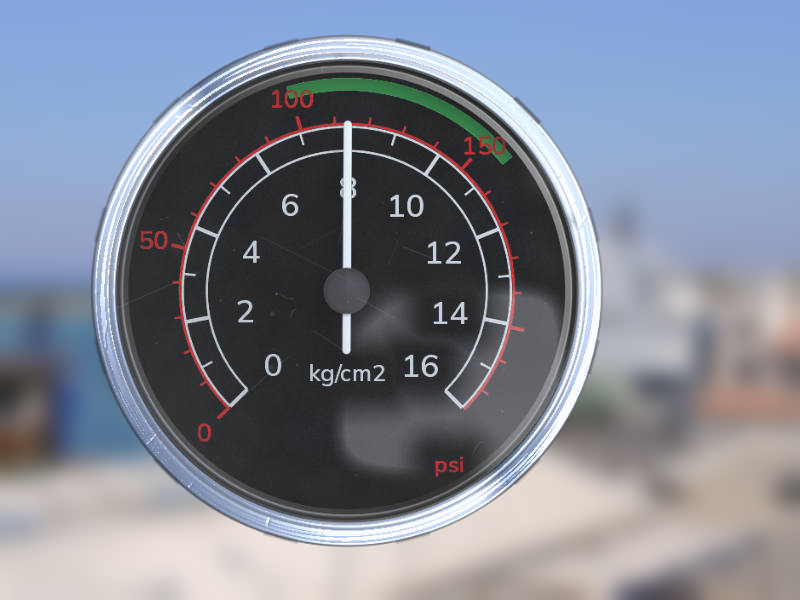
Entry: 8kg/cm²
